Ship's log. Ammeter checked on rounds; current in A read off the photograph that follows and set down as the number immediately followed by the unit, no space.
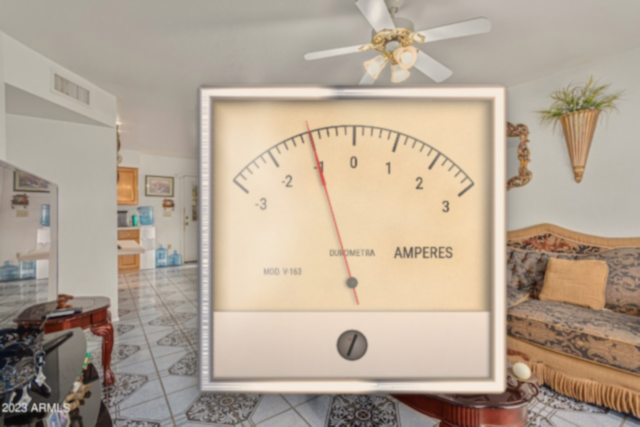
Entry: -1A
